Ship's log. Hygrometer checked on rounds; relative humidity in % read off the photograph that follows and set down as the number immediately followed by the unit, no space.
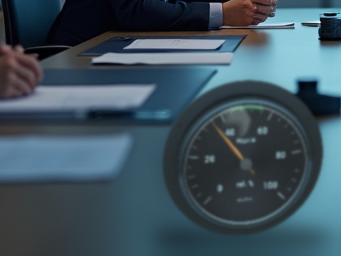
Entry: 36%
